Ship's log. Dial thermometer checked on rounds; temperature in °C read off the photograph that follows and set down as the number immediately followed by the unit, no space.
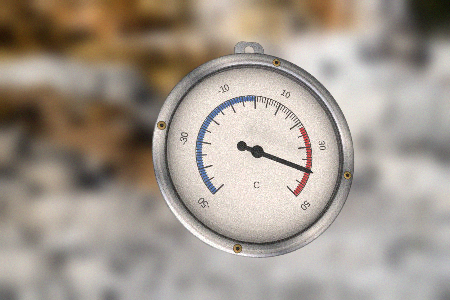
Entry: 40°C
